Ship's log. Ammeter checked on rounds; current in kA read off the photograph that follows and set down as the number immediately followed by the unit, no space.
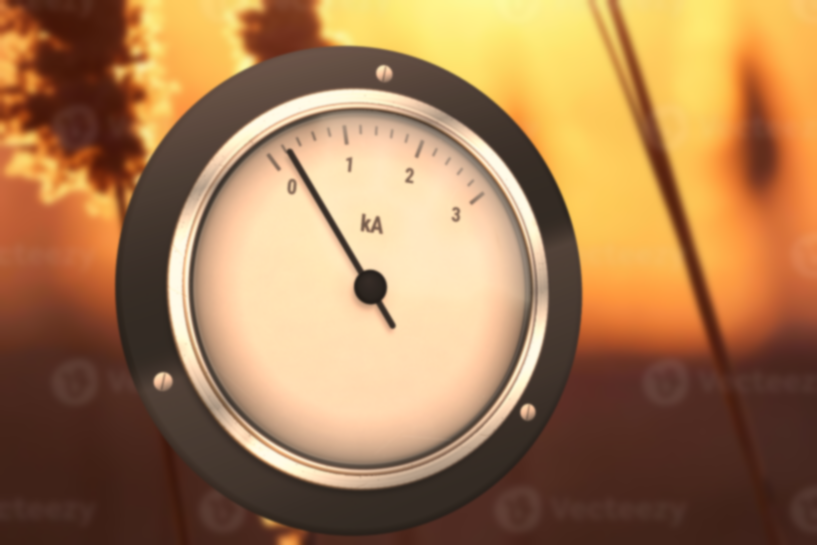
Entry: 0.2kA
